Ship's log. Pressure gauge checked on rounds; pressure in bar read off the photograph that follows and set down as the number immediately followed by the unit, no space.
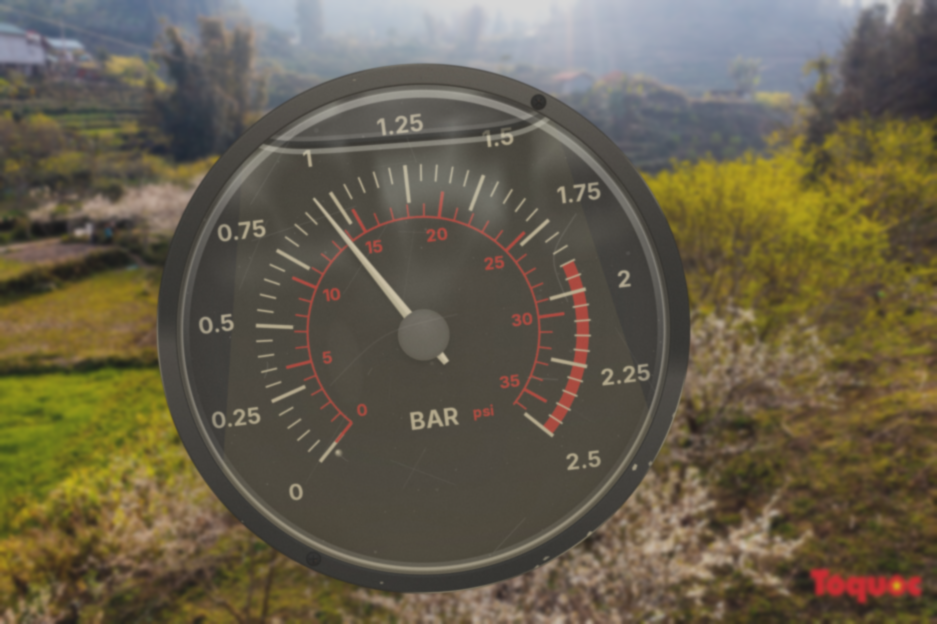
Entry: 0.95bar
